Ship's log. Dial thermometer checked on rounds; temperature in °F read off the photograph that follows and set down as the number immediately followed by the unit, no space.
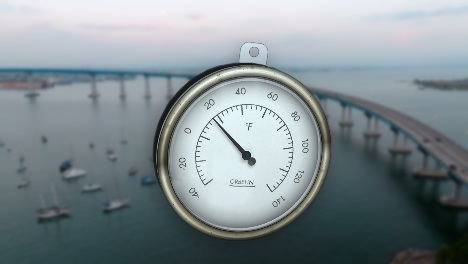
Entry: 16°F
